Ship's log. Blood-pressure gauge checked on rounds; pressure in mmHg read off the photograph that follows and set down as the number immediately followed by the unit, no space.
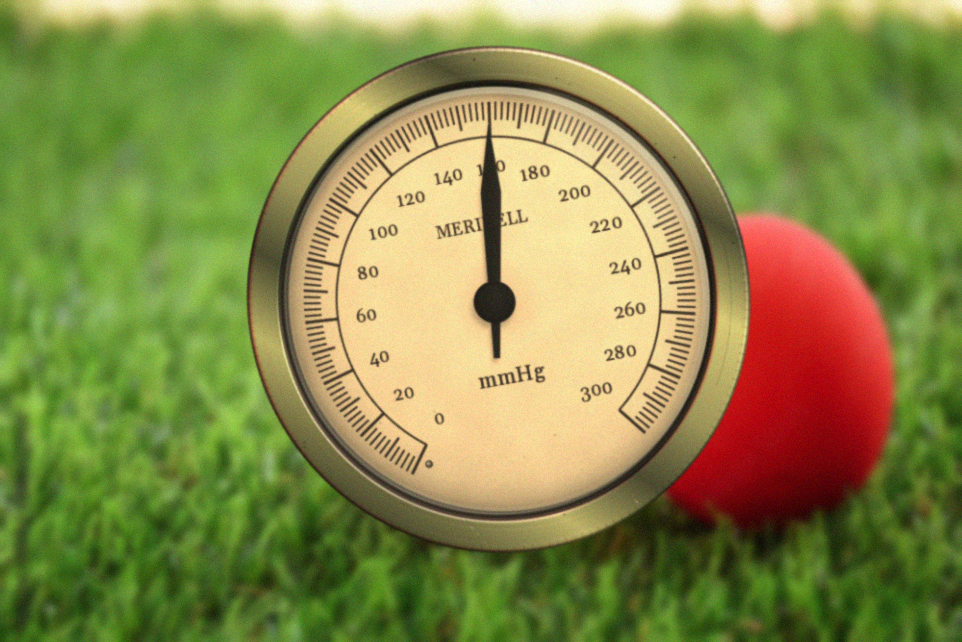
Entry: 160mmHg
